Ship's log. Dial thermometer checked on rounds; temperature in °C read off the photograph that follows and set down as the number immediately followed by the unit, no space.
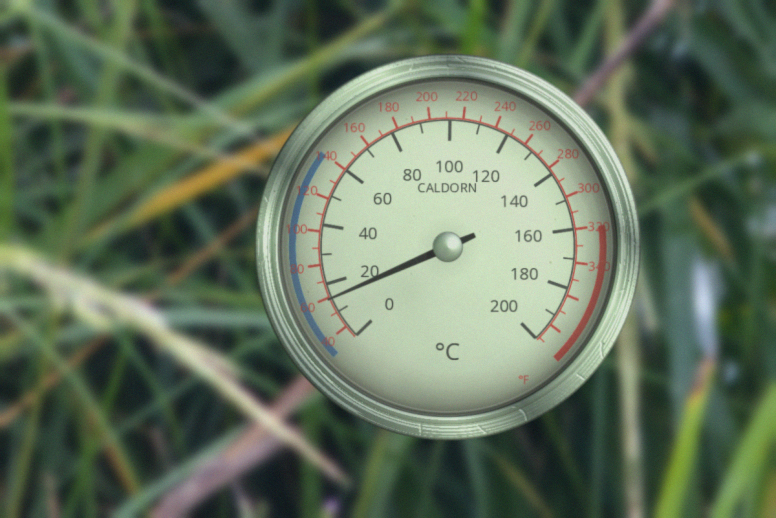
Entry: 15°C
